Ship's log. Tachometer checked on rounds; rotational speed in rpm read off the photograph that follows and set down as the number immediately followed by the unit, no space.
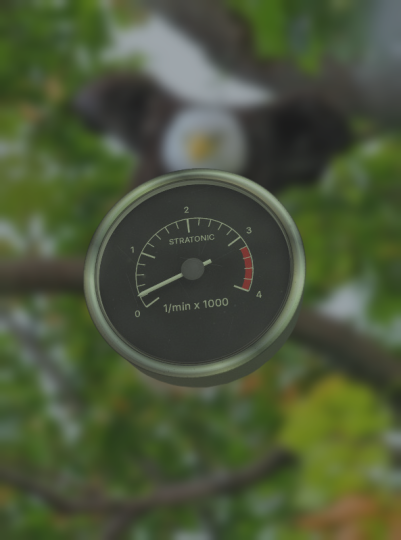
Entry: 200rpm
